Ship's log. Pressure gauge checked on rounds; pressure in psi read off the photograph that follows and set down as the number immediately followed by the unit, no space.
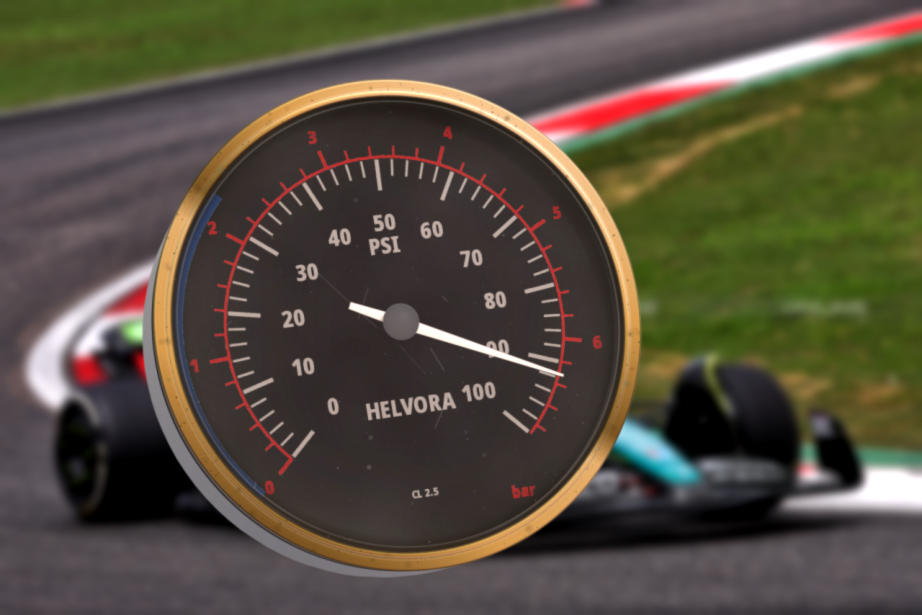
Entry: 92psi
